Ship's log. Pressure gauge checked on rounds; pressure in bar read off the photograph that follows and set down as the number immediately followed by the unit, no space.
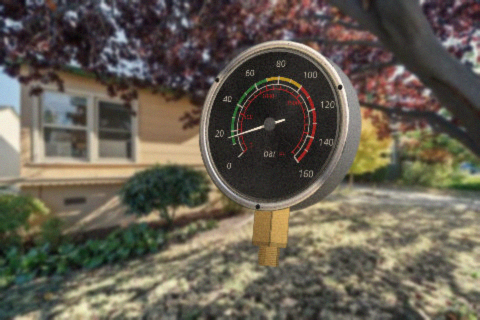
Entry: 15bar
